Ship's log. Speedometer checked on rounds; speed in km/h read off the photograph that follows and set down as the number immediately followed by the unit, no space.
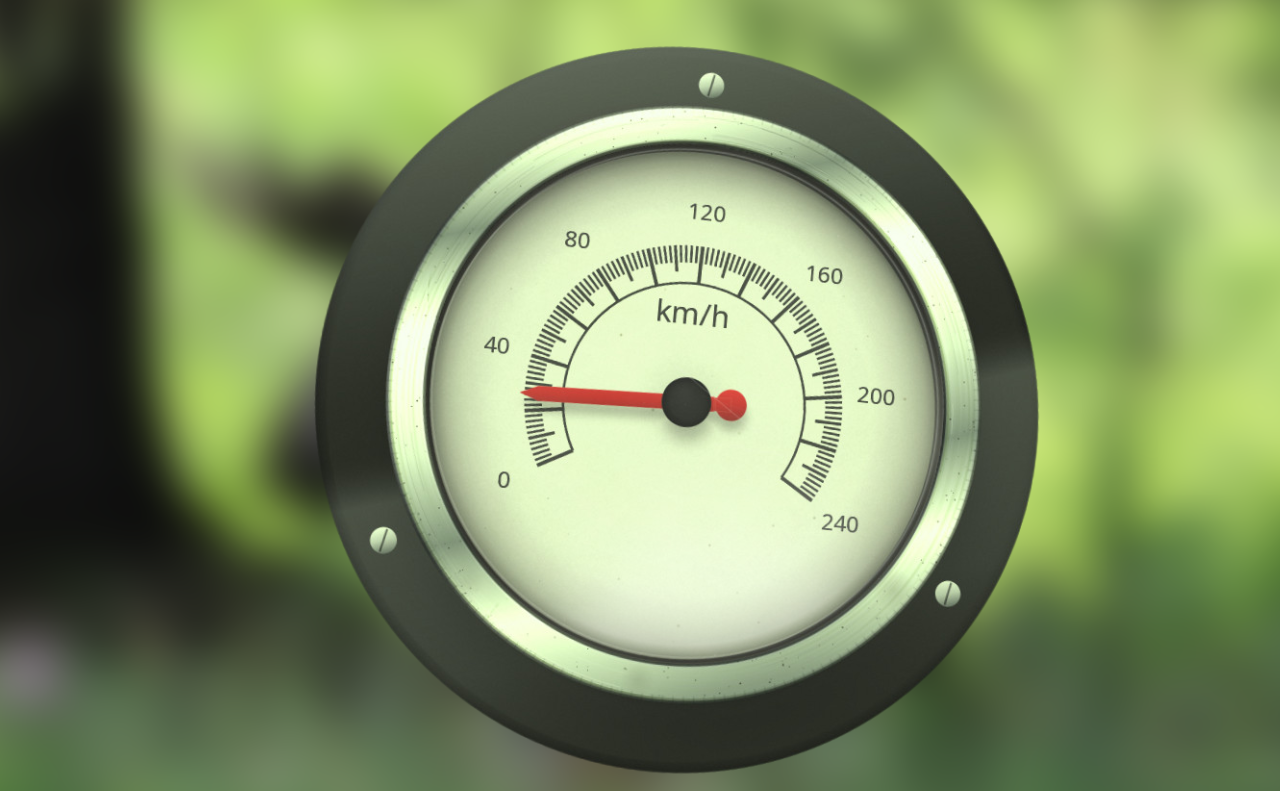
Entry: 26km/h
